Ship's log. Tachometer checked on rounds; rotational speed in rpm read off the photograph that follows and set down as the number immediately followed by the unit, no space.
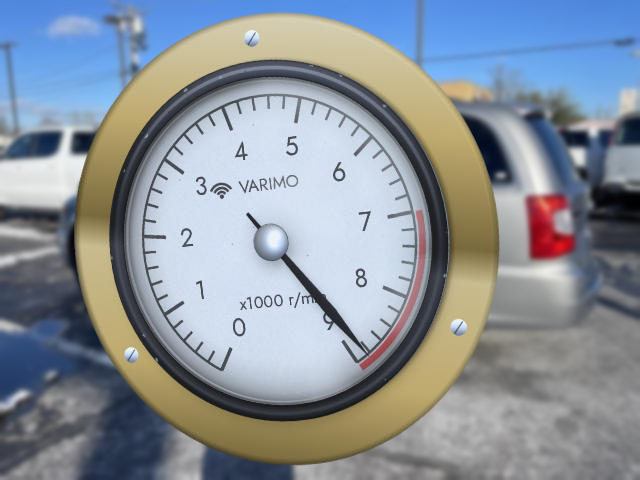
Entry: 8800rpm
